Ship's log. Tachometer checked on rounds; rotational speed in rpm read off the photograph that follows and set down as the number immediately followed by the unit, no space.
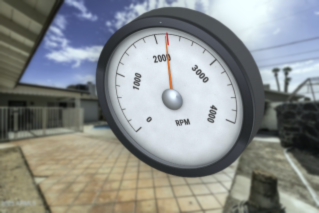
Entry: 2200rpm
